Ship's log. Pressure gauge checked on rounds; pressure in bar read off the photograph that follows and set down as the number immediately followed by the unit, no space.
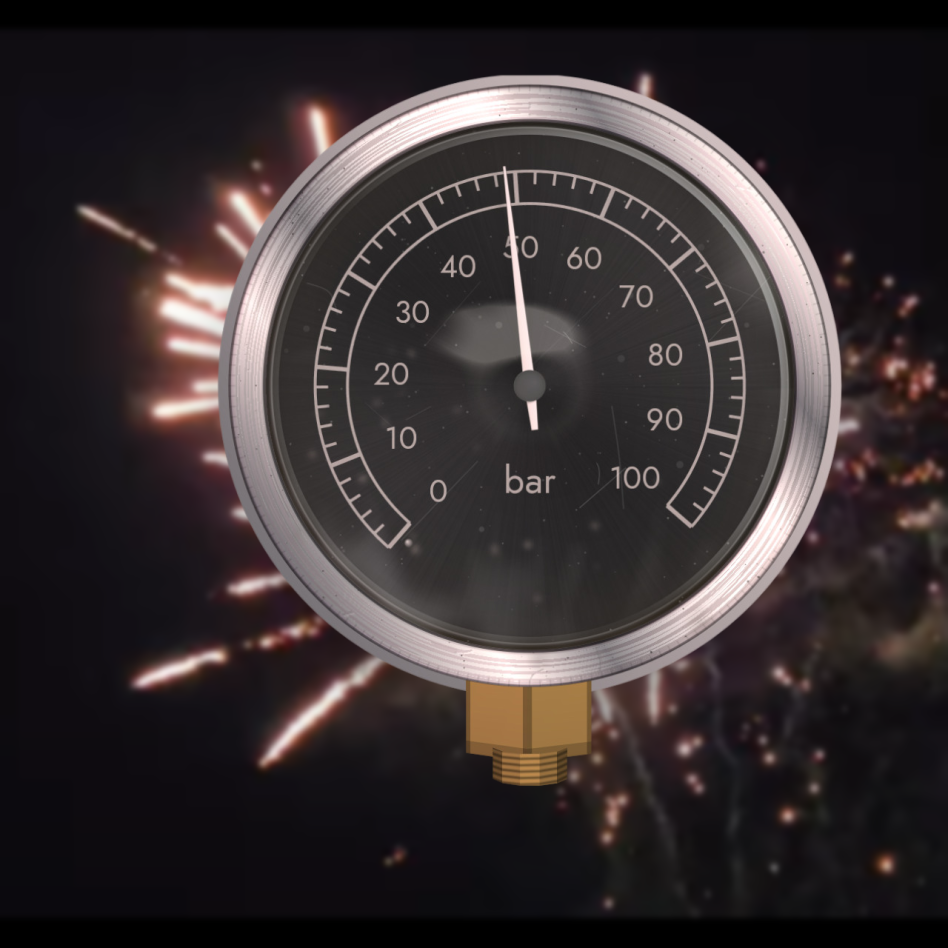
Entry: 49bar
